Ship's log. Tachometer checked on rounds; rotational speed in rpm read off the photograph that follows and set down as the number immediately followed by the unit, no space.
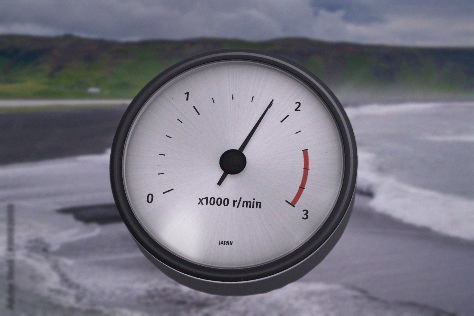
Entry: 1800rpm
